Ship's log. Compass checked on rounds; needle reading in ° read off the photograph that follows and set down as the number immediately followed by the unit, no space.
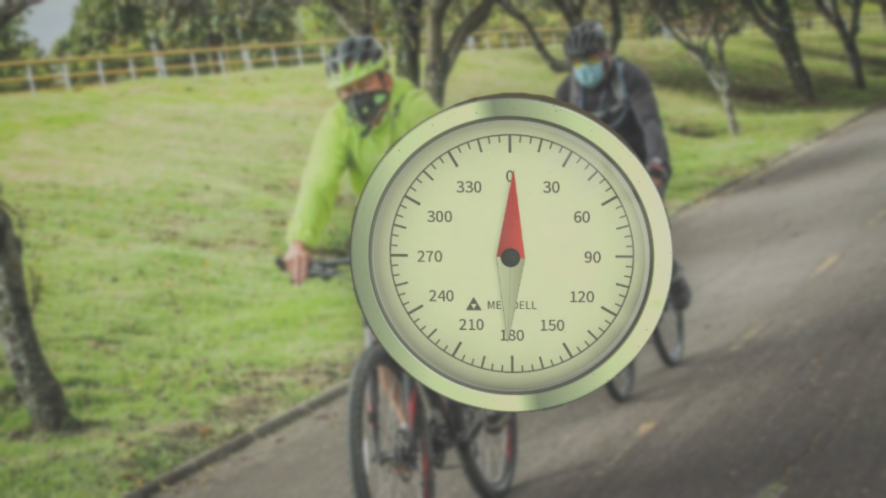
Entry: 2.5°
